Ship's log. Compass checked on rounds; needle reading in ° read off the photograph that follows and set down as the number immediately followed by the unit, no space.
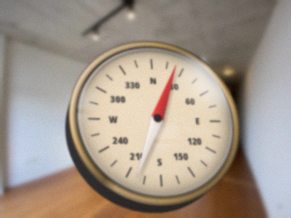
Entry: 22.5°
